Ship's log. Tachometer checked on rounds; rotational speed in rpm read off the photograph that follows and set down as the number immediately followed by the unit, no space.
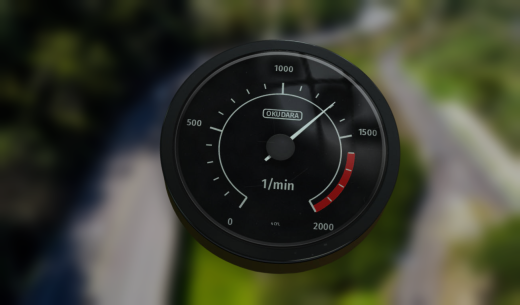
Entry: 1300rpm
